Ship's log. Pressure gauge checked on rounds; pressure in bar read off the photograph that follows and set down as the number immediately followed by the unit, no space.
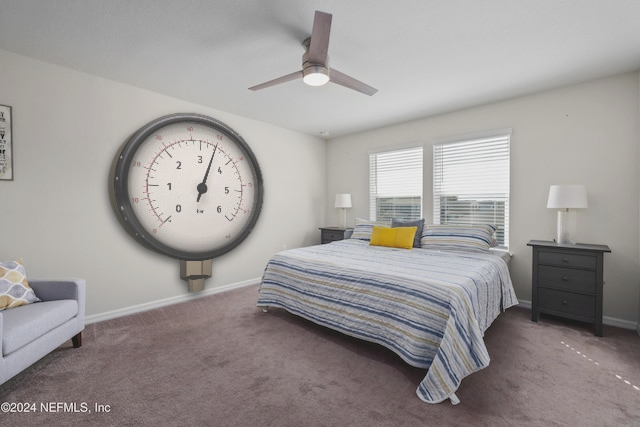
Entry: 3.4bar
